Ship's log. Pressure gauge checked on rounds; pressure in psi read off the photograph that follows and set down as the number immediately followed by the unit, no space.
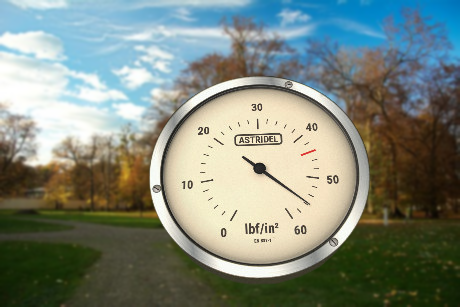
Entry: 56psi
